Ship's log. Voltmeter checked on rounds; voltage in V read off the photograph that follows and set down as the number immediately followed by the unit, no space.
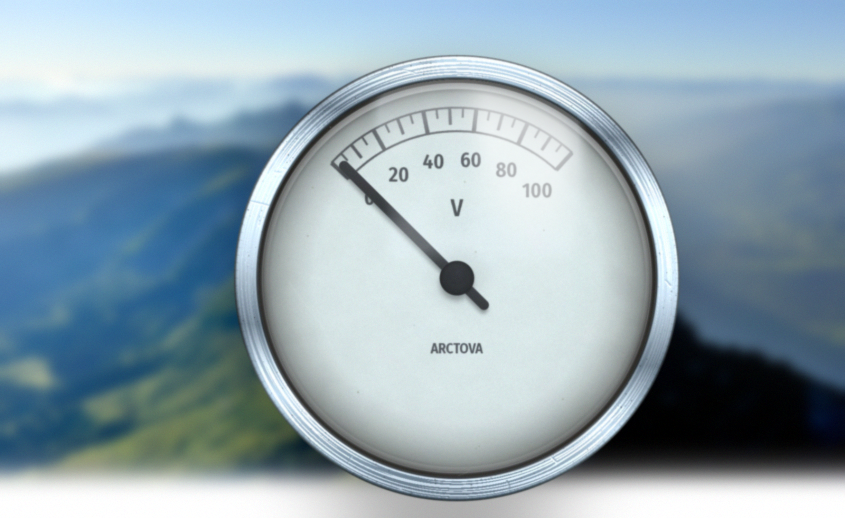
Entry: 2.5V
